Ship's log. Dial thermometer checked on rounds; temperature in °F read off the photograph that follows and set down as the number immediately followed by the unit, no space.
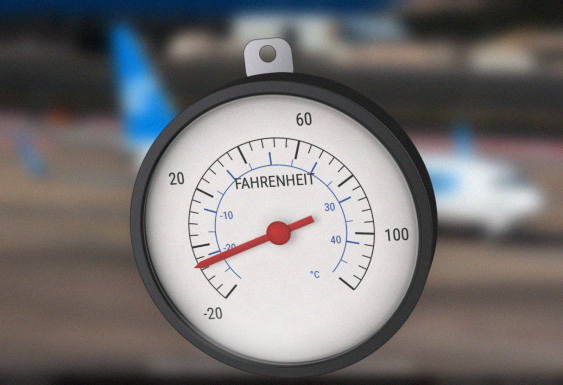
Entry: -6°F
